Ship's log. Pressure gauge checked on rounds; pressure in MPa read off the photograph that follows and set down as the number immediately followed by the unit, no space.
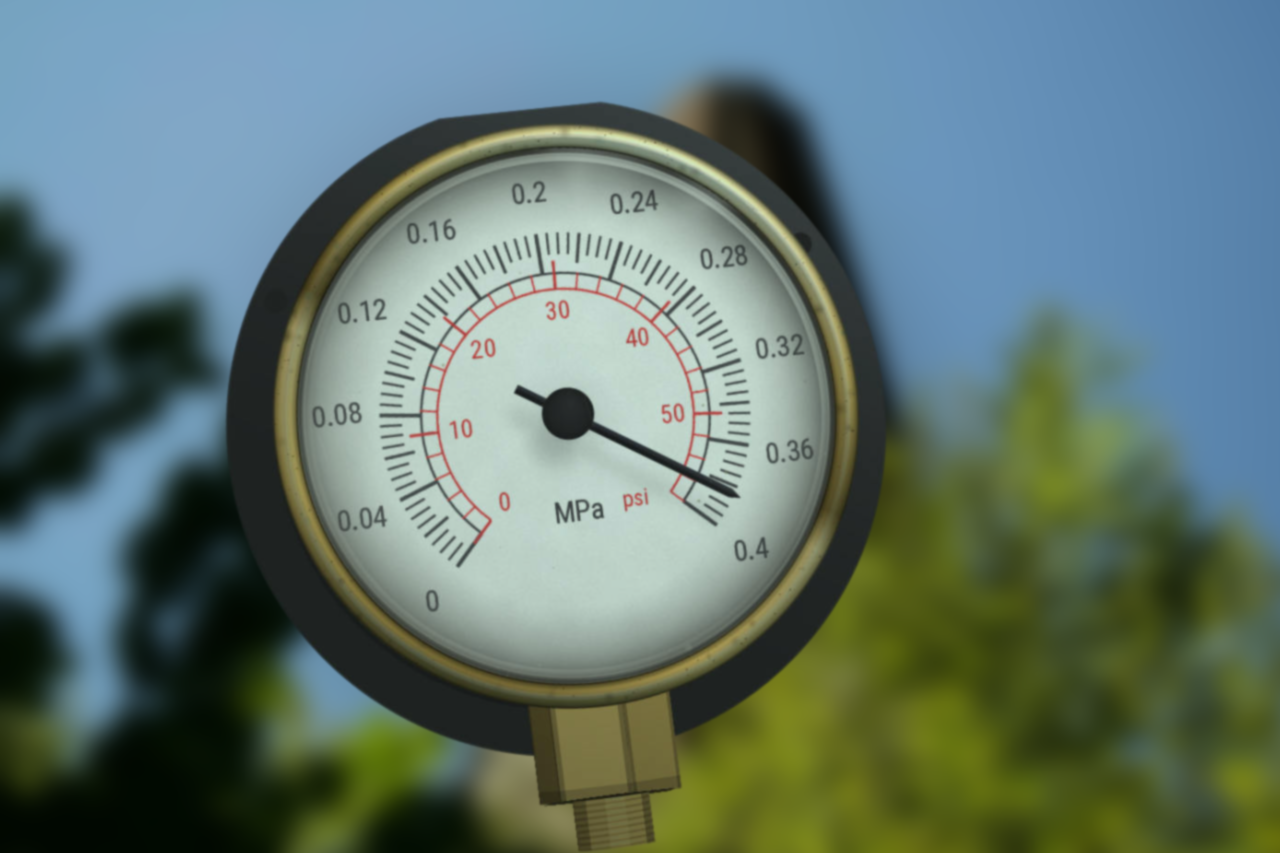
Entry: 0.385MPa
